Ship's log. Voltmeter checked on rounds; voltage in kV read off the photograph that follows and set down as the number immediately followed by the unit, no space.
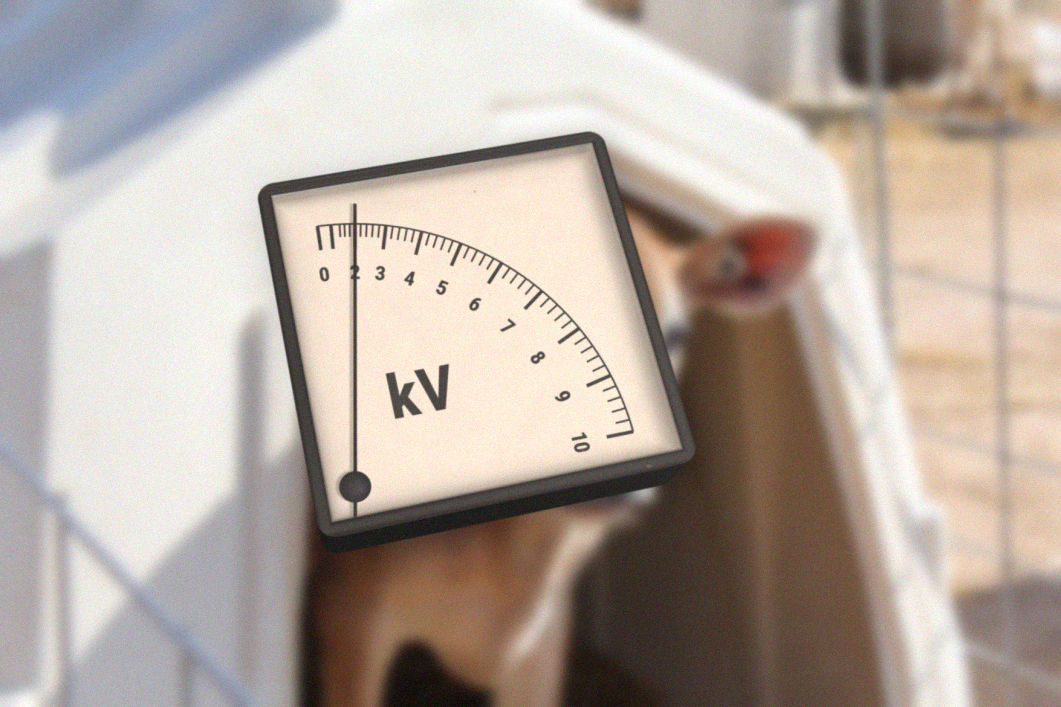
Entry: 2kV
